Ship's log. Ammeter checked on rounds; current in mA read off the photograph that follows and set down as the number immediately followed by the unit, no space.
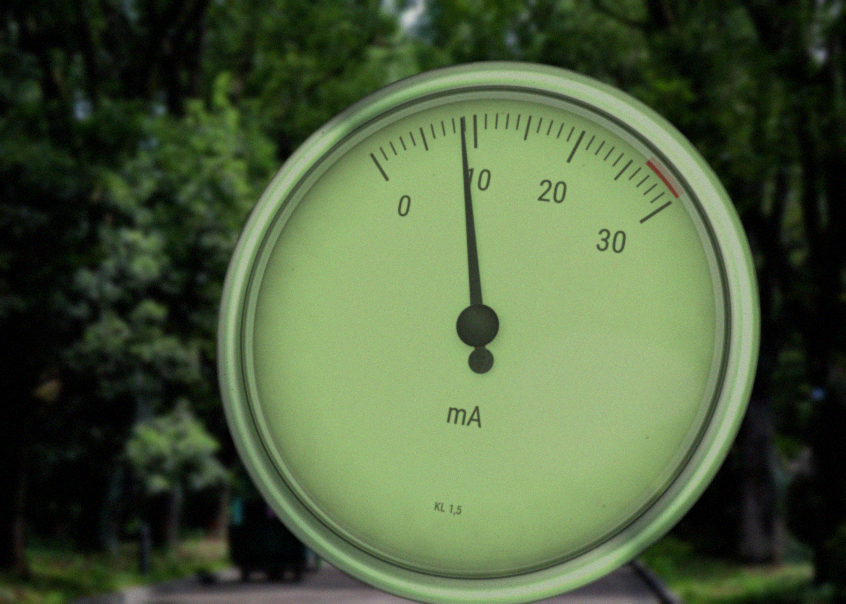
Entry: 9mA
